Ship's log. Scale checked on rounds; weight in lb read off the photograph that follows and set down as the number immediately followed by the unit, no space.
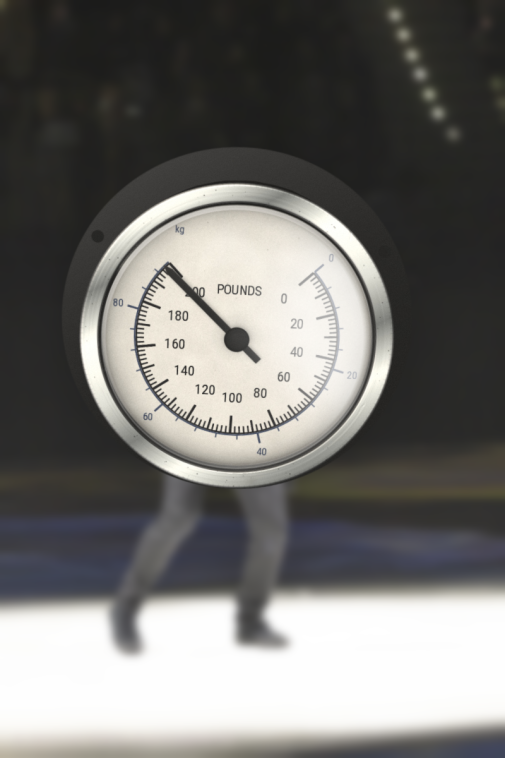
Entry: 198lb
